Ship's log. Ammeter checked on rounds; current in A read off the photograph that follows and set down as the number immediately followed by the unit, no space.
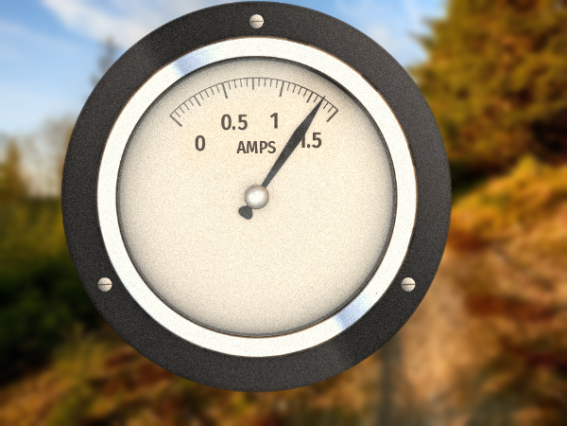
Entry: 1.35A
